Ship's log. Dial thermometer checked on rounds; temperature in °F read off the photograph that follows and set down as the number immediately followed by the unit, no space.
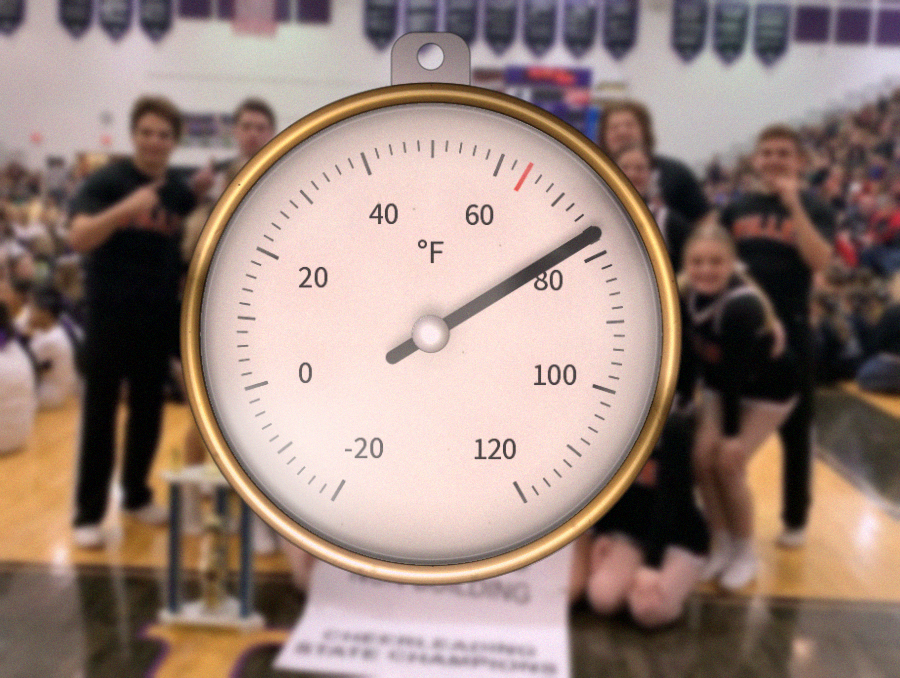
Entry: 77°F
